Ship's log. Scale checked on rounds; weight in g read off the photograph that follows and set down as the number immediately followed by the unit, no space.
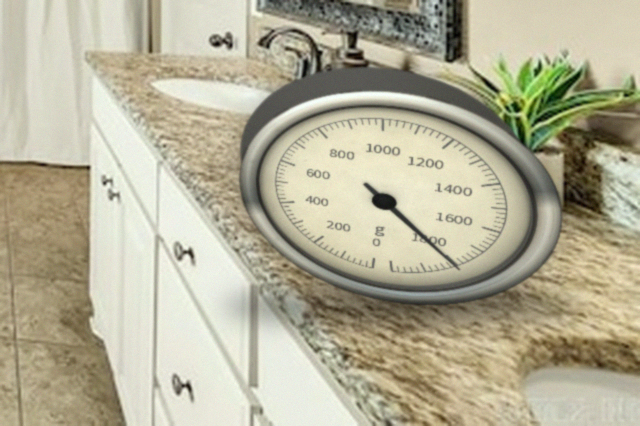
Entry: 1800g
